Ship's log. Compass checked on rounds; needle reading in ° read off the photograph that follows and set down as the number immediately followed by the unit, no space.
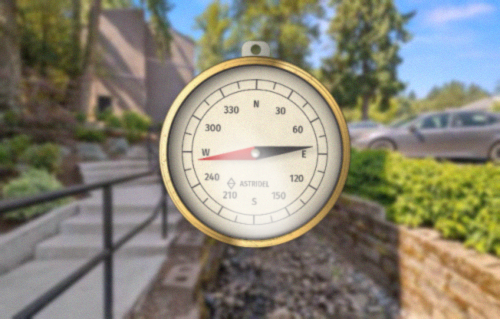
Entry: 262.5°
